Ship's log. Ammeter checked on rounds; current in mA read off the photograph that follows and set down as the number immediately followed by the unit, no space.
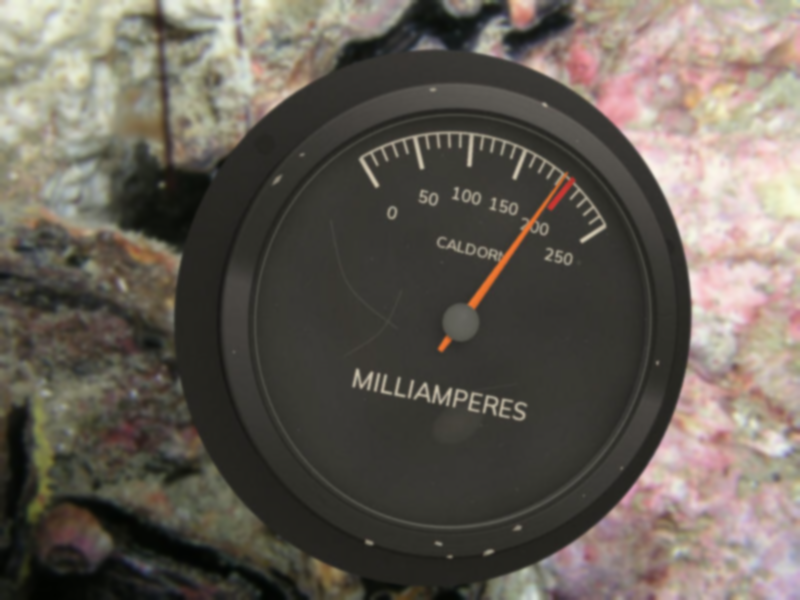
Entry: 190mA
